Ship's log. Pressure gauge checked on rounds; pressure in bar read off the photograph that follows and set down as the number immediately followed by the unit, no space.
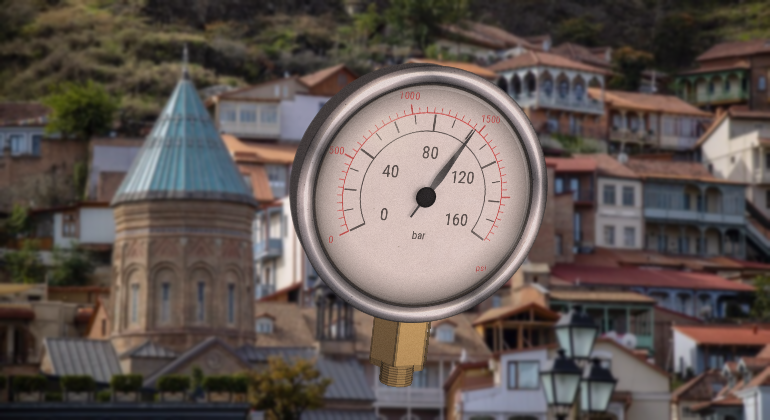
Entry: 100bar
